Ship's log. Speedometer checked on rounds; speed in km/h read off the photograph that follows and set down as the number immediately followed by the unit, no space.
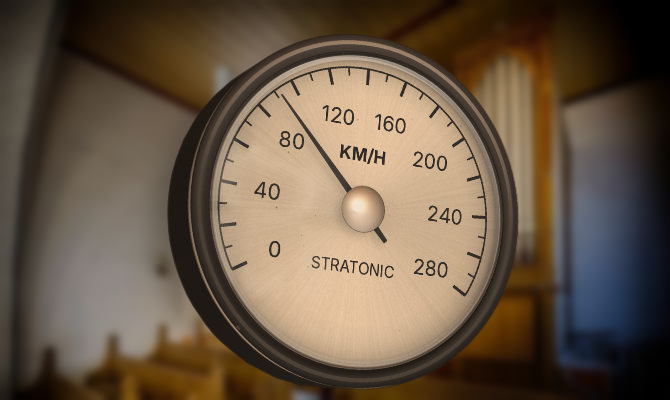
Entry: 90km/h
